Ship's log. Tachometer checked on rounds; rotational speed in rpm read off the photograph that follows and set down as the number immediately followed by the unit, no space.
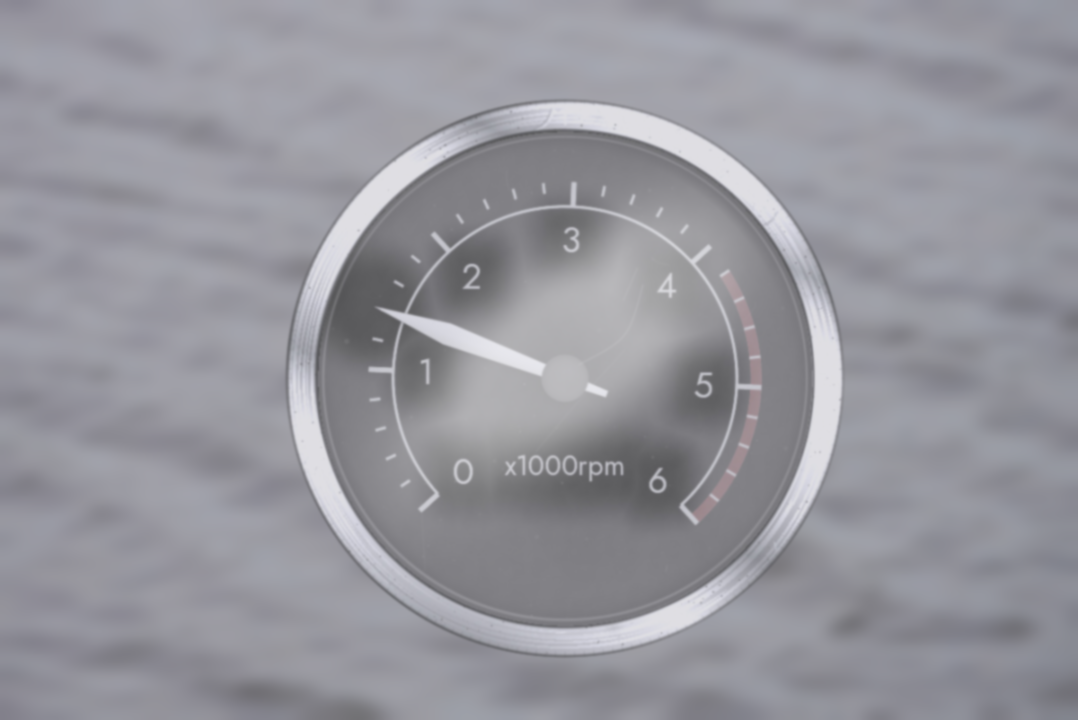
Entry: 1400rpm
